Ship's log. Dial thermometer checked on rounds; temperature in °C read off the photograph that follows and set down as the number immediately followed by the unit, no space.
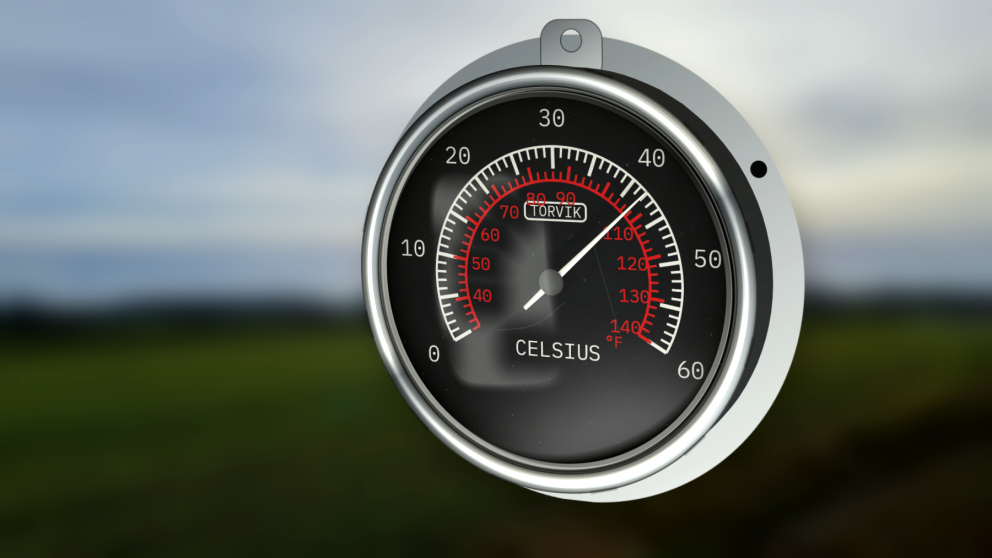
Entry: 42°C
